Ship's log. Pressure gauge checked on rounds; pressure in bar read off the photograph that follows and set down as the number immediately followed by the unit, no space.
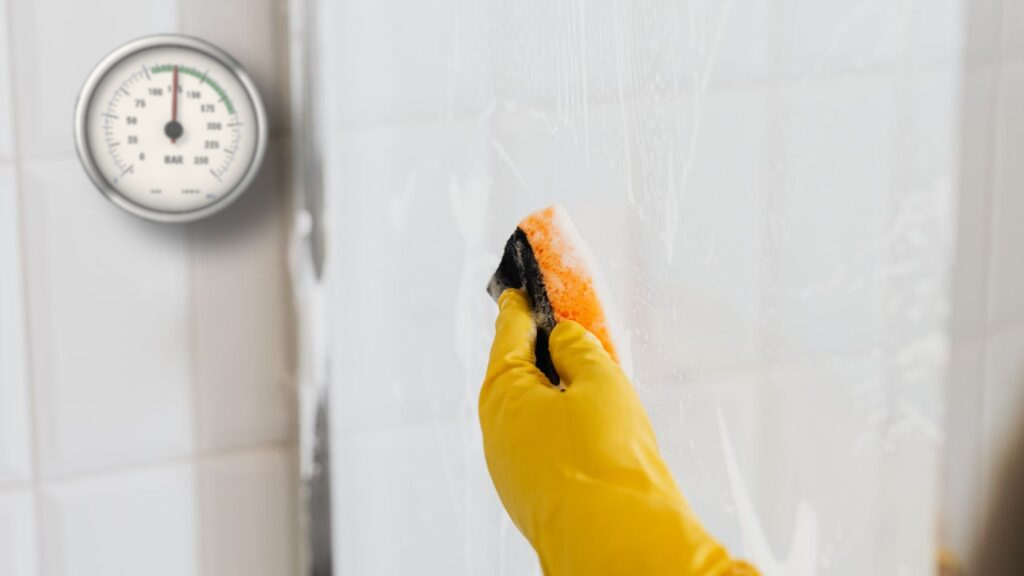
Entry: 125bar
